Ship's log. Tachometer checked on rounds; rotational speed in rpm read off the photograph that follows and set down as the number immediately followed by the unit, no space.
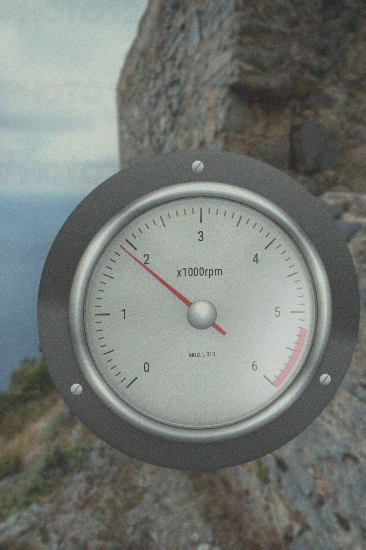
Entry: 1900rpm
